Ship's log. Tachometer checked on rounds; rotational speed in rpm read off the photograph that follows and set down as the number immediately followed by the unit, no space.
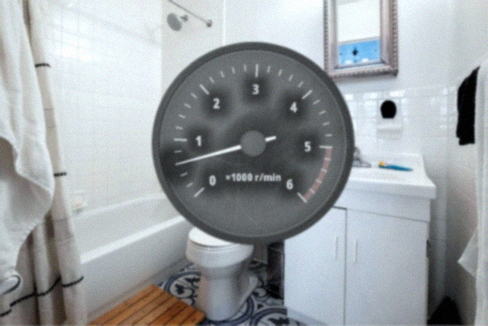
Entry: 600rpm
